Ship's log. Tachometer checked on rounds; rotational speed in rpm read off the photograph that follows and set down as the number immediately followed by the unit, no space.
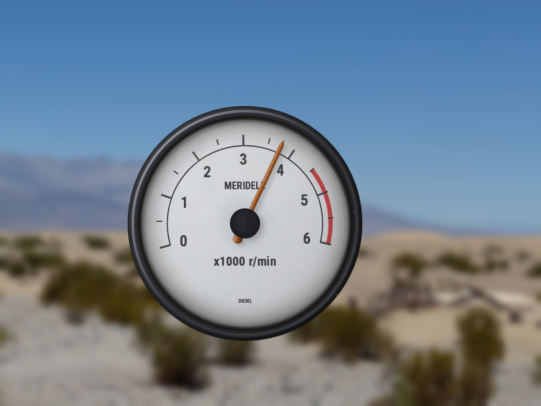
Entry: 3750rpm
